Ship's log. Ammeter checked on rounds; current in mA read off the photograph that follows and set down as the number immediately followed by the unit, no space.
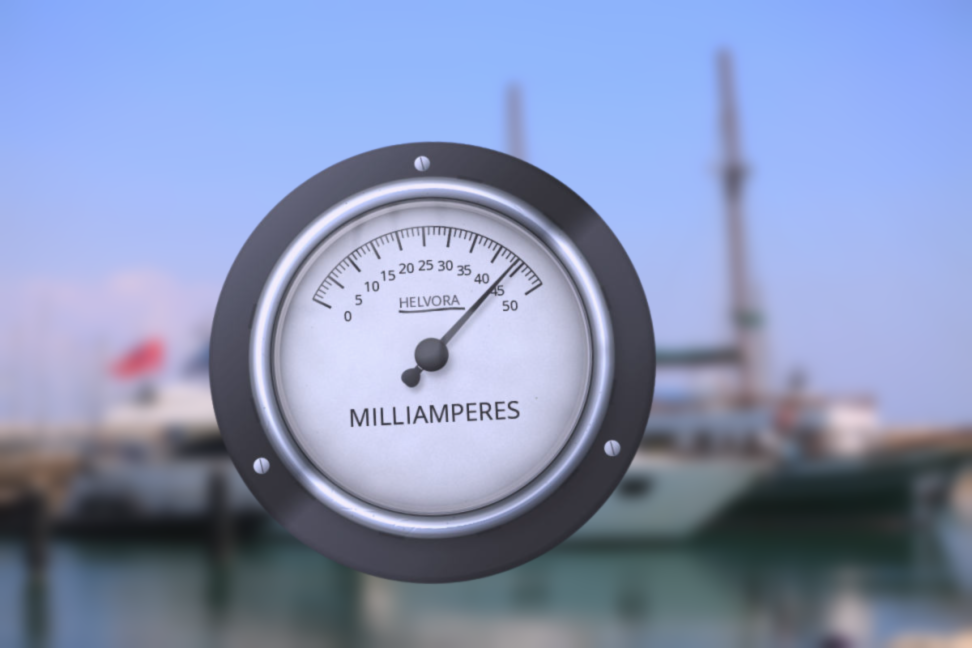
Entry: 44mA
